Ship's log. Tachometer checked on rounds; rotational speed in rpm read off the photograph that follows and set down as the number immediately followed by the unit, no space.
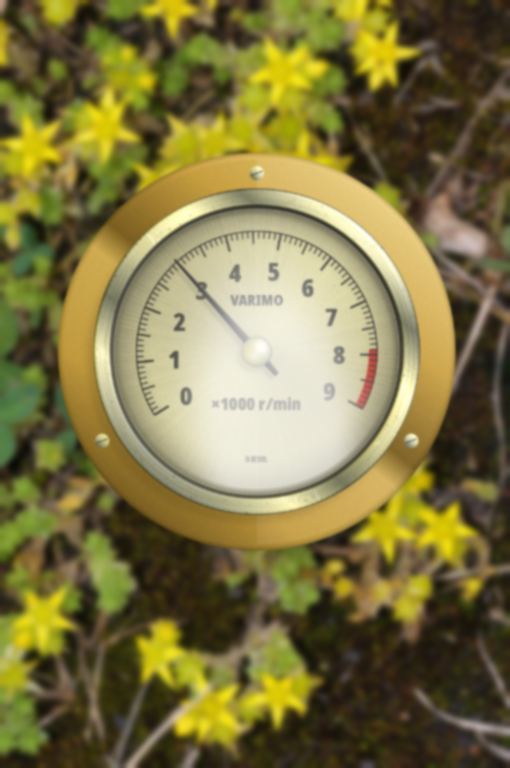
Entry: 3000rpm
